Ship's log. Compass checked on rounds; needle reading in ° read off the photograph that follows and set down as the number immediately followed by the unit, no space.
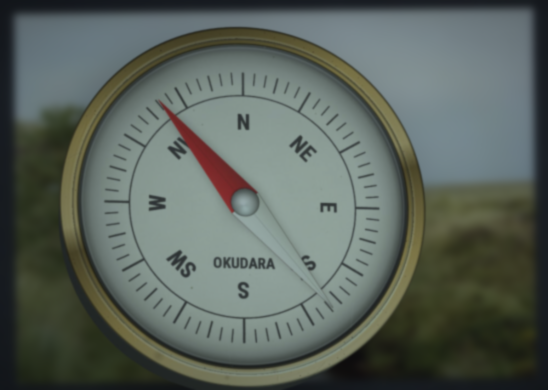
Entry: 320°
